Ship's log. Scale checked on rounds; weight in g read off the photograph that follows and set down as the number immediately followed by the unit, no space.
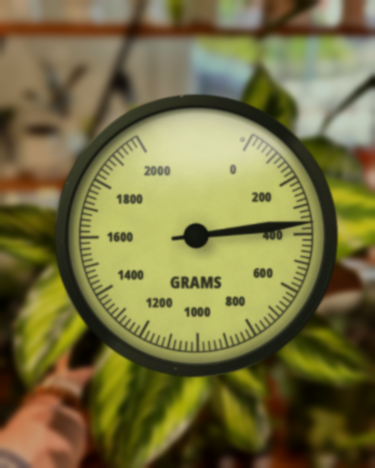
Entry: 360g
